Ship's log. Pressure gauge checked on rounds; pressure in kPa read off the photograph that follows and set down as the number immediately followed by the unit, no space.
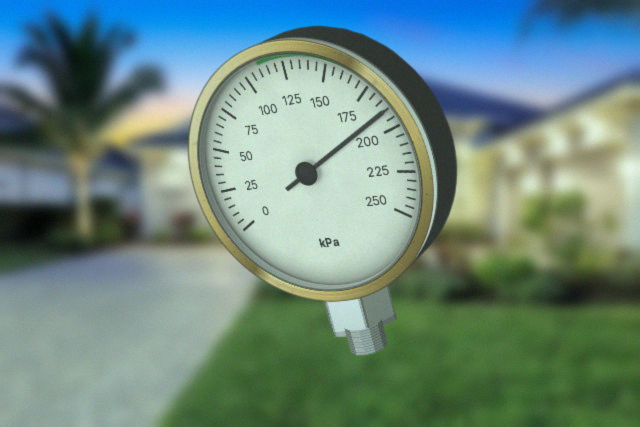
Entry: 190kPa
